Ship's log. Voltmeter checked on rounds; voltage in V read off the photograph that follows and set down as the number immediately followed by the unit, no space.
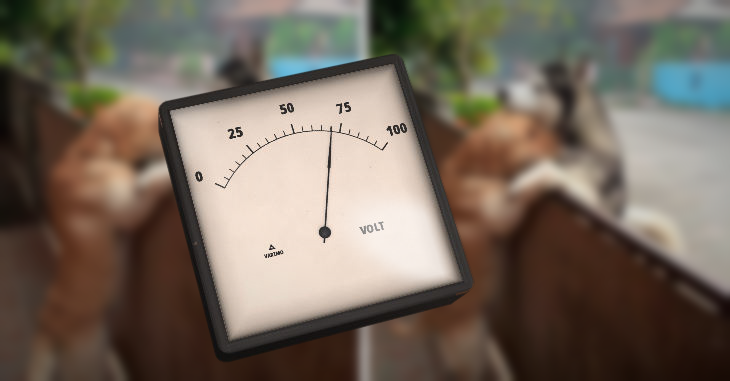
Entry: 70V
